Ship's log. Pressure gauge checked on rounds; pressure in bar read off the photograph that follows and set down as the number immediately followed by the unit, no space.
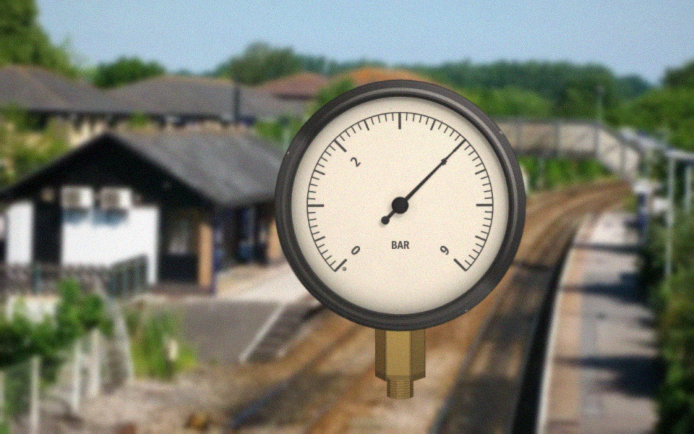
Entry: 4bar
